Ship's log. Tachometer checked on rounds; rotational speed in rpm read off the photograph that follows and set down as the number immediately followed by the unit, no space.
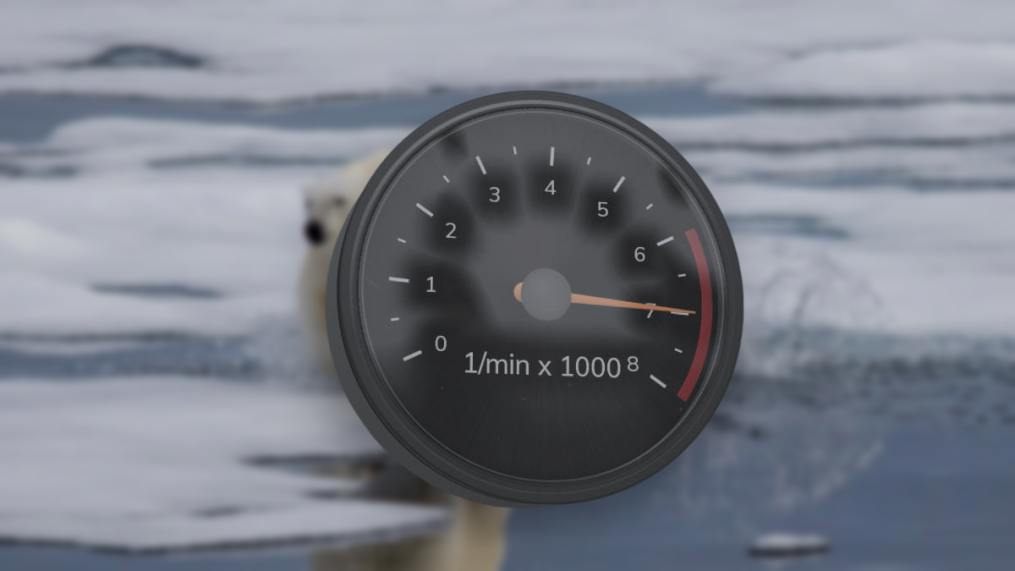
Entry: 7000rpm
